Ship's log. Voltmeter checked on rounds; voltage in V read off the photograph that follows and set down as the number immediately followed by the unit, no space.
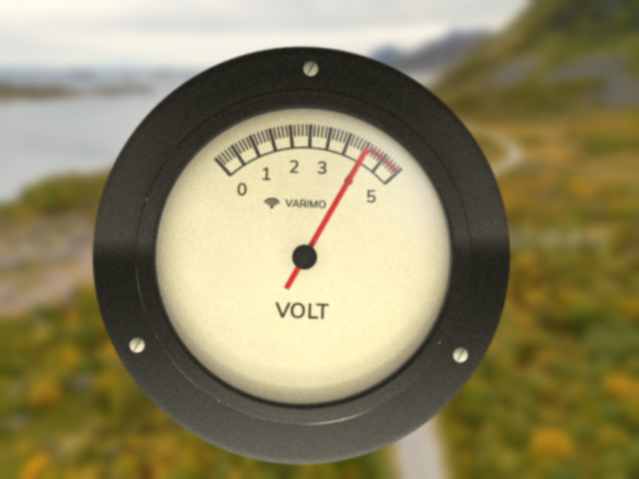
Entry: 4V
